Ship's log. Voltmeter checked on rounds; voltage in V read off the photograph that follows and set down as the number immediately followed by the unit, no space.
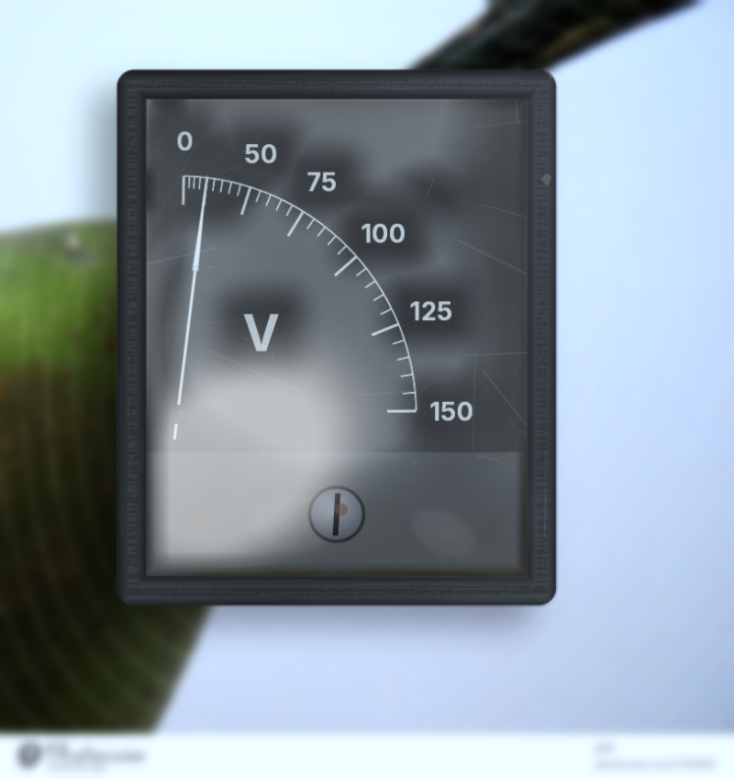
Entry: 25V
